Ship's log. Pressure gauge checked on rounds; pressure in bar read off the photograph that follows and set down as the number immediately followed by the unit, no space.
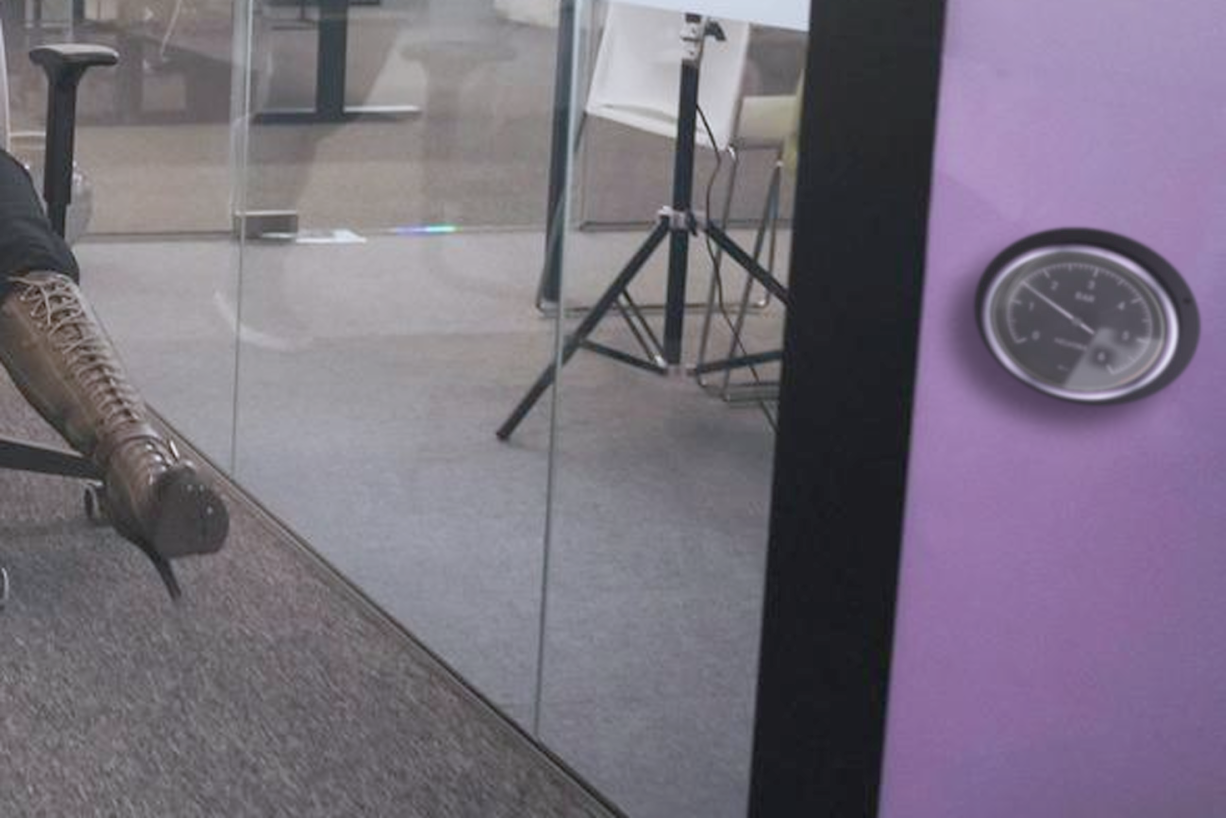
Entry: 1.5bar
